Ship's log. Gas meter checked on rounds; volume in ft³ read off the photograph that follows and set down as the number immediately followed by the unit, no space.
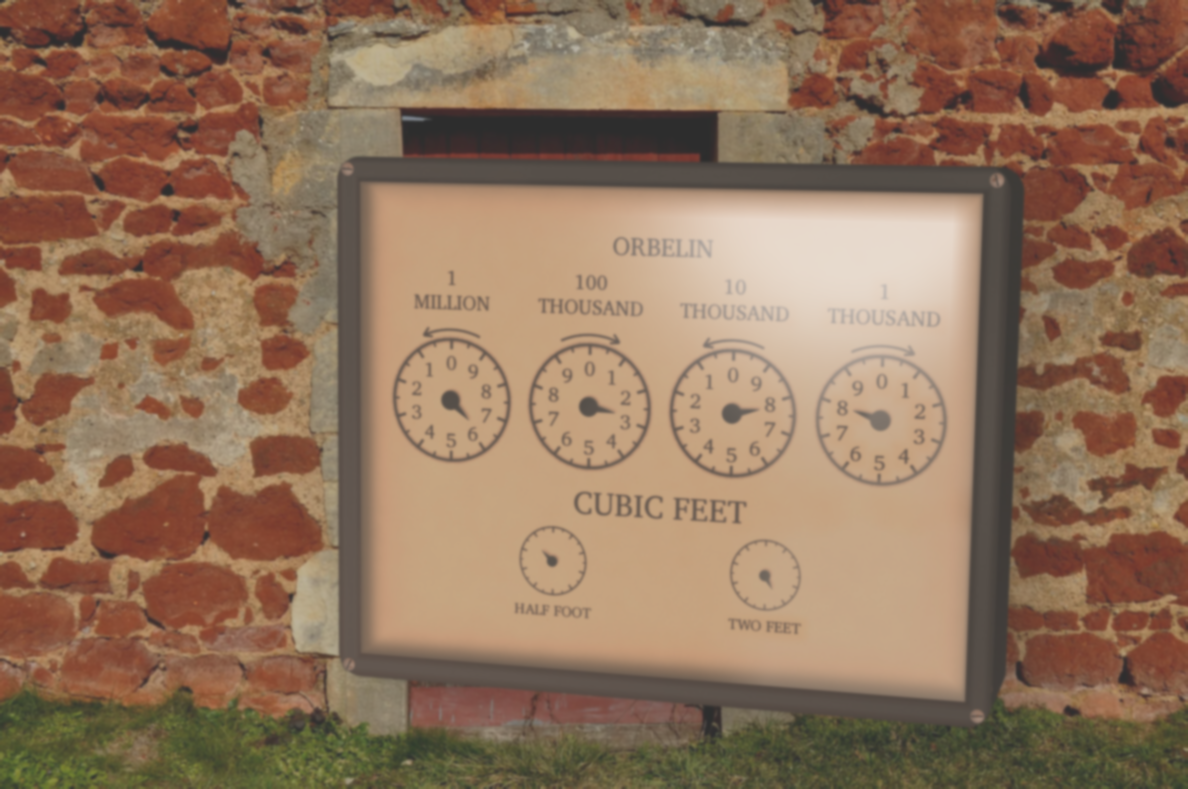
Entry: 627800ft³
